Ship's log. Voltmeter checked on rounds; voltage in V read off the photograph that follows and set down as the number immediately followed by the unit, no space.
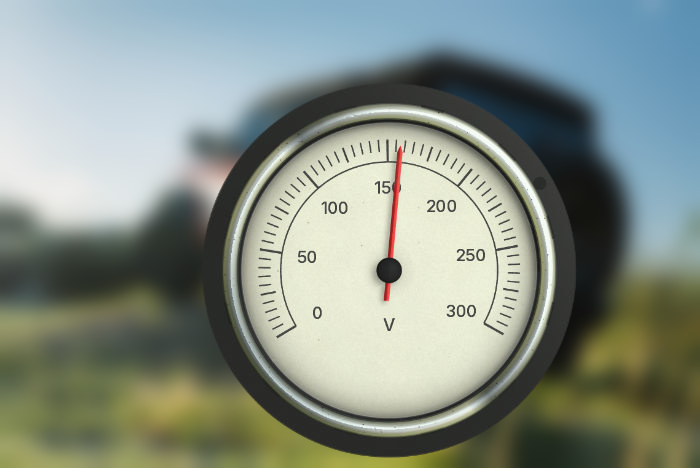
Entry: 157.5V
